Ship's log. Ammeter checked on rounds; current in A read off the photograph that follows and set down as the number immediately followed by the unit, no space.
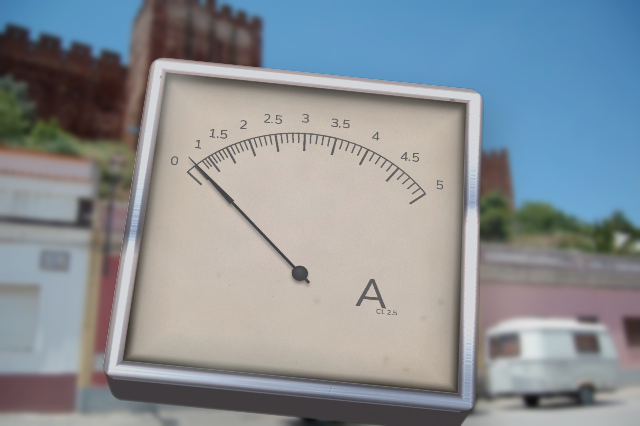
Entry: 0.5A
